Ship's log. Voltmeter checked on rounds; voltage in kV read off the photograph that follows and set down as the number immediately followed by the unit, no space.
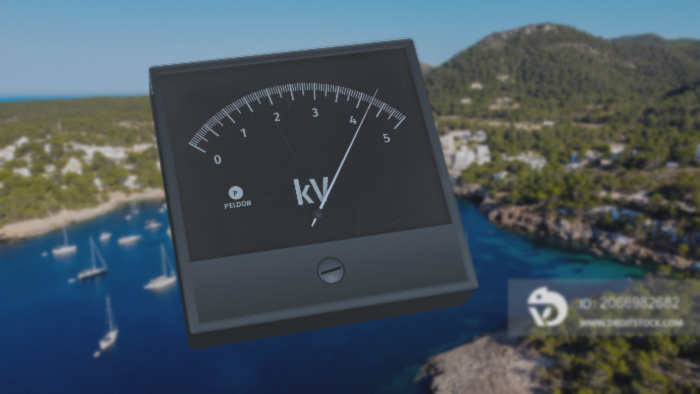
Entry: 4.25kV
